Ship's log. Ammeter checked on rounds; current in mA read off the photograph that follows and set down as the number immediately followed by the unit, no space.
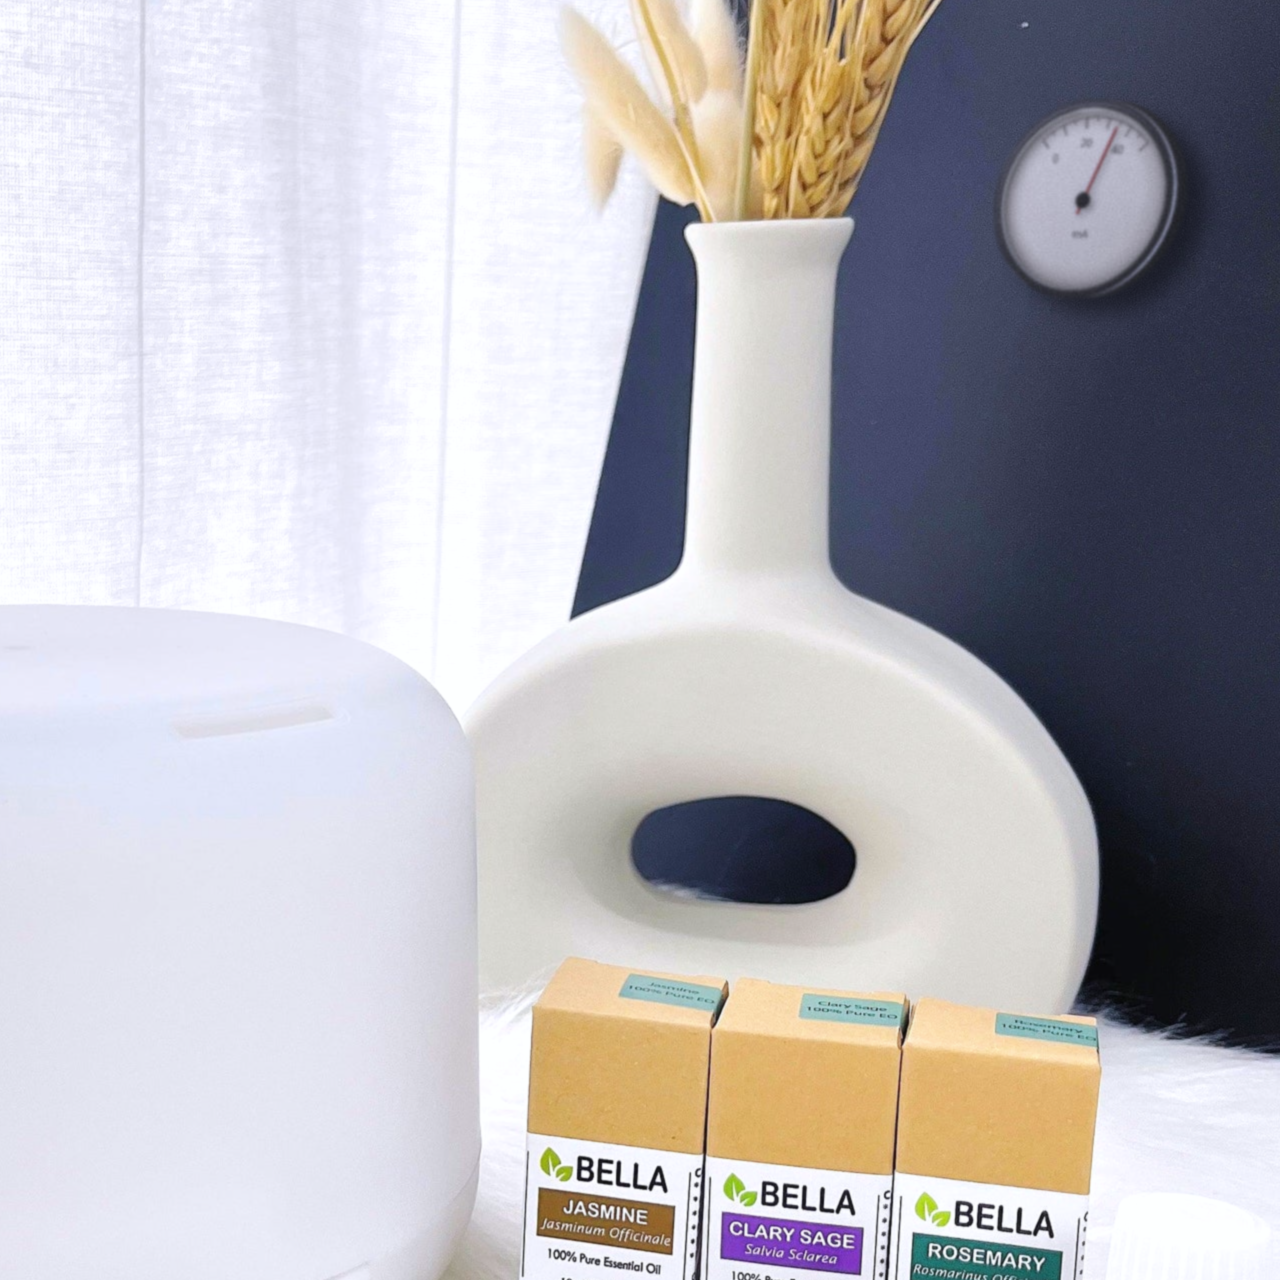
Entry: 35mA
